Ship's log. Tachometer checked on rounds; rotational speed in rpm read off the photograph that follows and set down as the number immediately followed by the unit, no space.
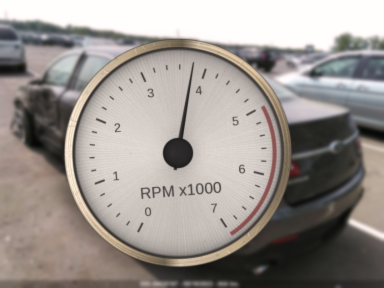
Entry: 3800rpm
